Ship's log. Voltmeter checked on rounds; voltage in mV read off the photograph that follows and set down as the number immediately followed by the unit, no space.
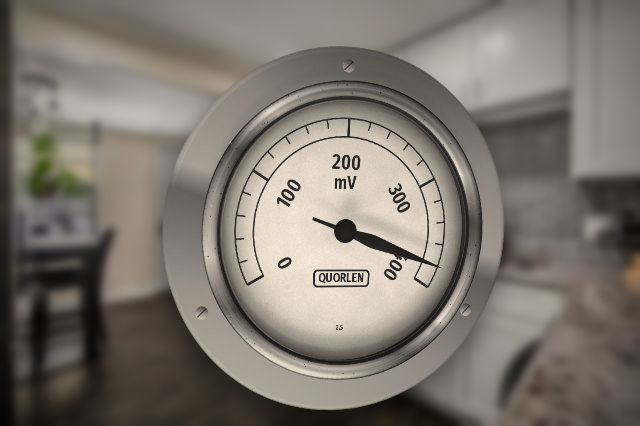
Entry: 380mV
